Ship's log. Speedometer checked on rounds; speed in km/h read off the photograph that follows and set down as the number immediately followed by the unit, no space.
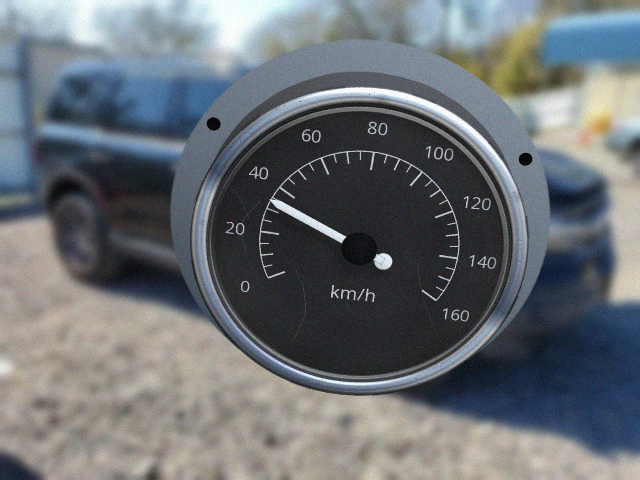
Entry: 35km/h
